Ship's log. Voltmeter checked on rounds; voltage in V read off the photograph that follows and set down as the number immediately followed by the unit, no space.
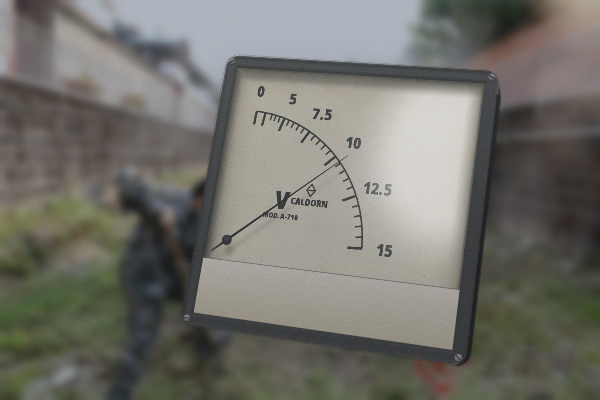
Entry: 10.5V
